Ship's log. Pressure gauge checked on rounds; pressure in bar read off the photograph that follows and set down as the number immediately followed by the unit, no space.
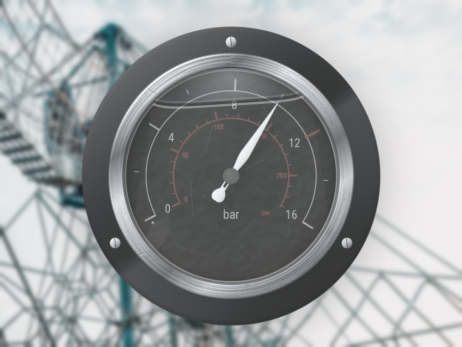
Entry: 10bar
